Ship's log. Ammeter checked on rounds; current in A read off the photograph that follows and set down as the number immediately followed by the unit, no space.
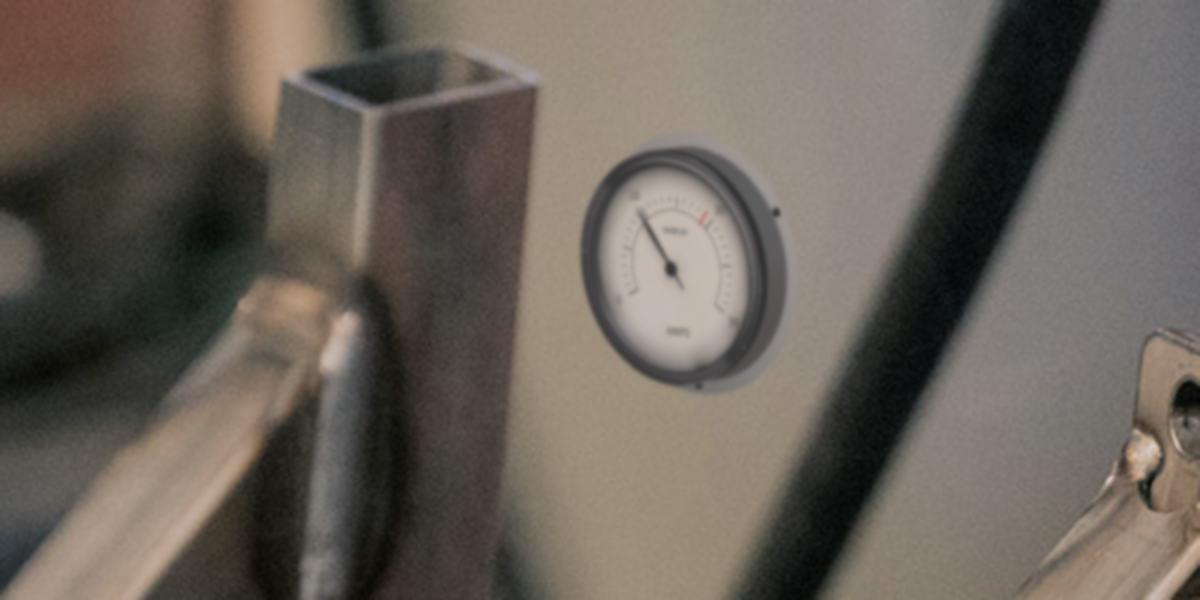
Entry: 10A
